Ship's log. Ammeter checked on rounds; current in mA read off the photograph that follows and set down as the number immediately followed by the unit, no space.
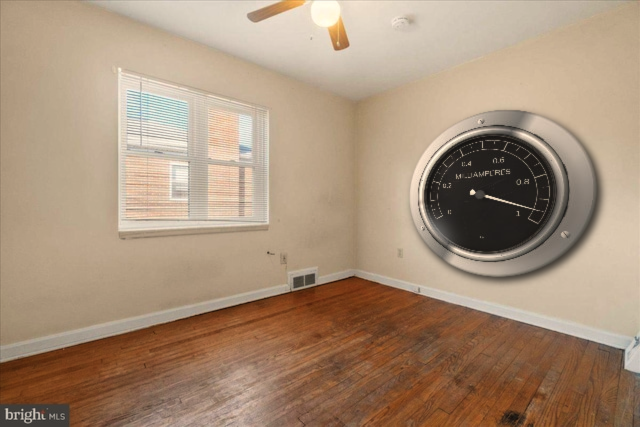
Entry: 0.95mA
